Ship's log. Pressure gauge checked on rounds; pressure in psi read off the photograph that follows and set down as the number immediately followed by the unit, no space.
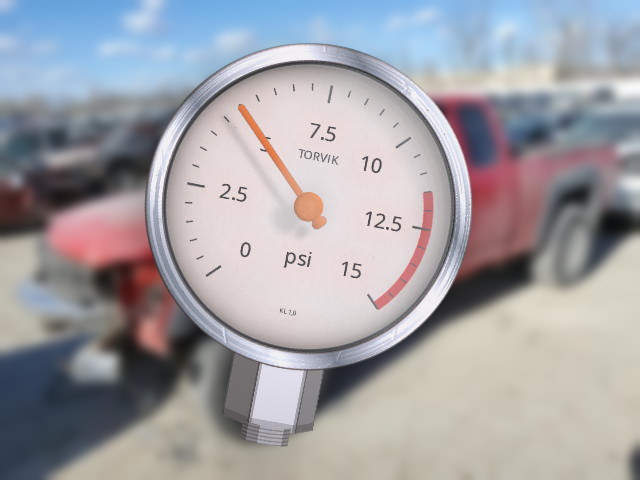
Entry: 5psi
